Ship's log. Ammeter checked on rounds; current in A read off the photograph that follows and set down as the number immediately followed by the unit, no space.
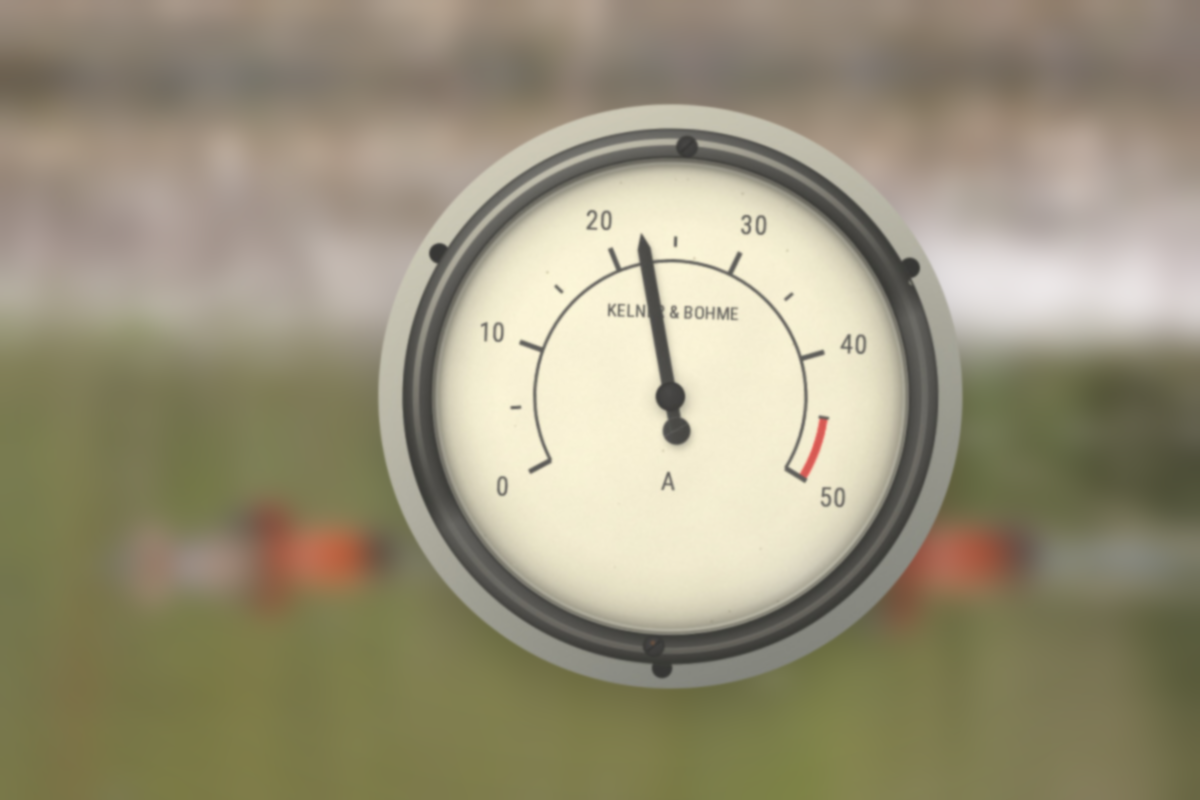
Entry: 22.5A
